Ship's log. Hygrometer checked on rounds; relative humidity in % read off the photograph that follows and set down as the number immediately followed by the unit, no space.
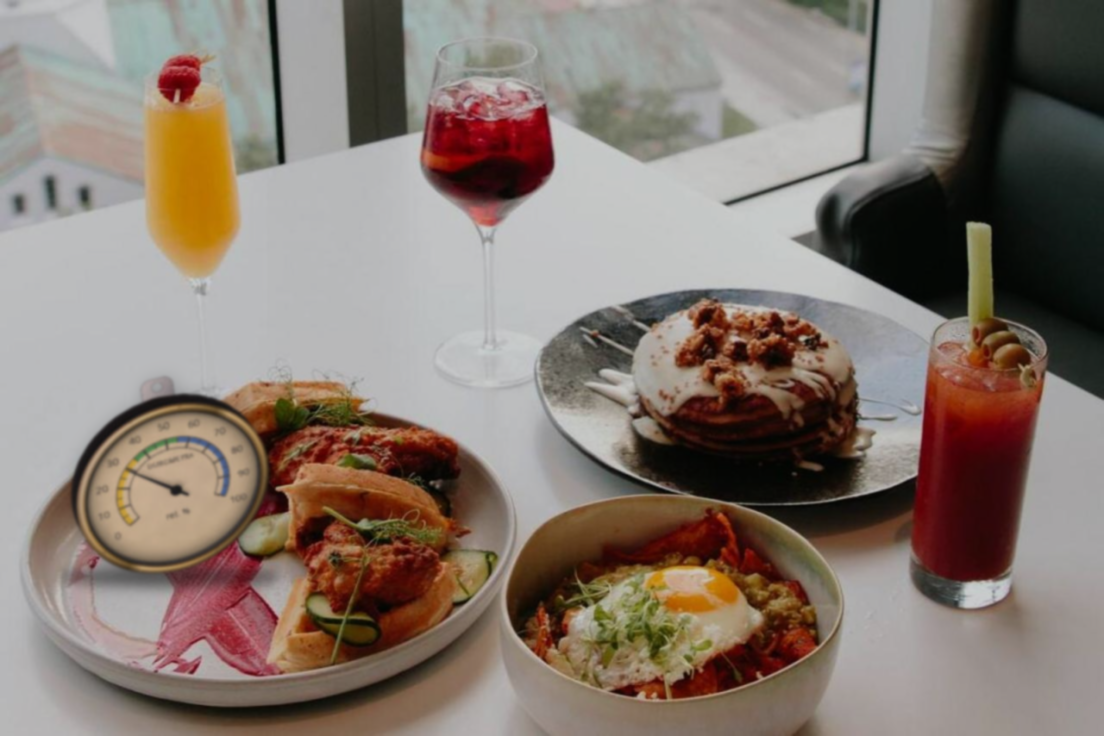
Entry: 30%
